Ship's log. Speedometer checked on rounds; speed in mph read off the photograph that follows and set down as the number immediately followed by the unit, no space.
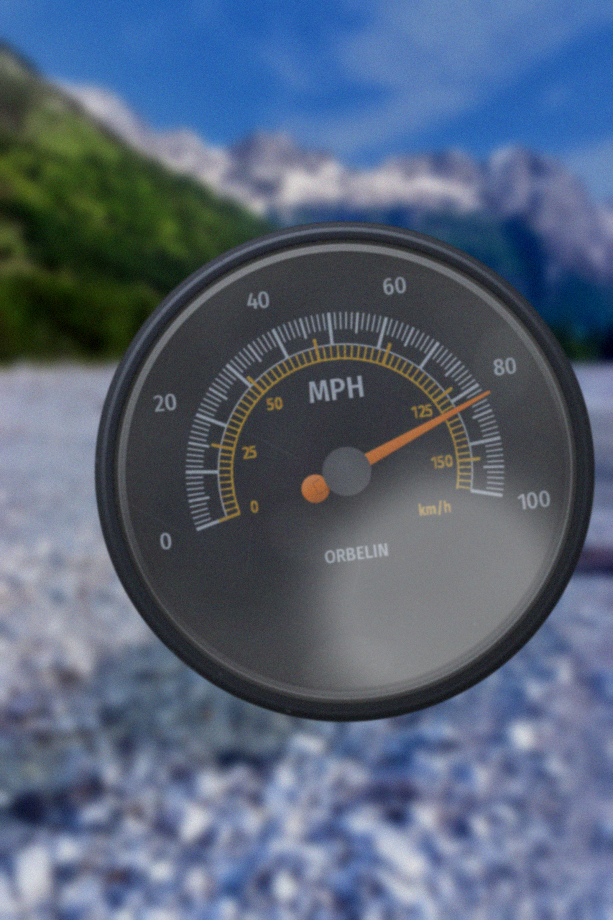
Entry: 82mph
